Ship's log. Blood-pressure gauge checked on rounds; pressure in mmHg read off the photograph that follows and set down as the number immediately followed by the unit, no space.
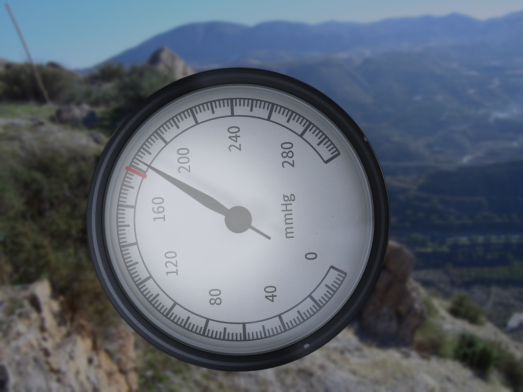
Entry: 184mmHg
